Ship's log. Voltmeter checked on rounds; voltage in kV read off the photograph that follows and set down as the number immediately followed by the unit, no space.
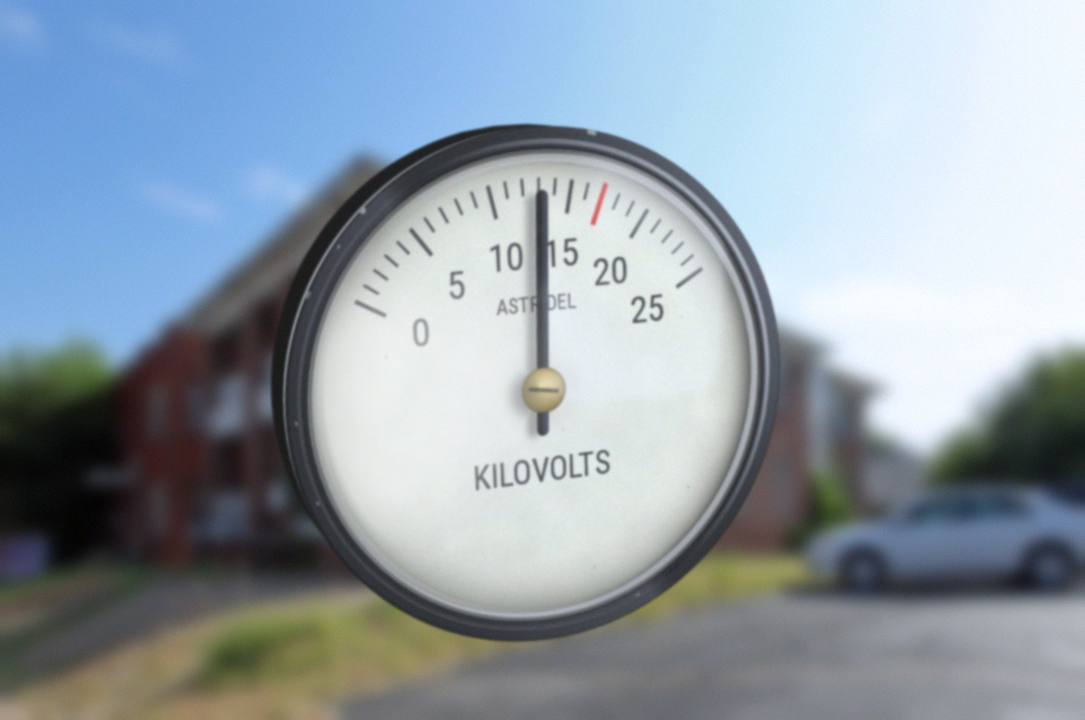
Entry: 13kV
